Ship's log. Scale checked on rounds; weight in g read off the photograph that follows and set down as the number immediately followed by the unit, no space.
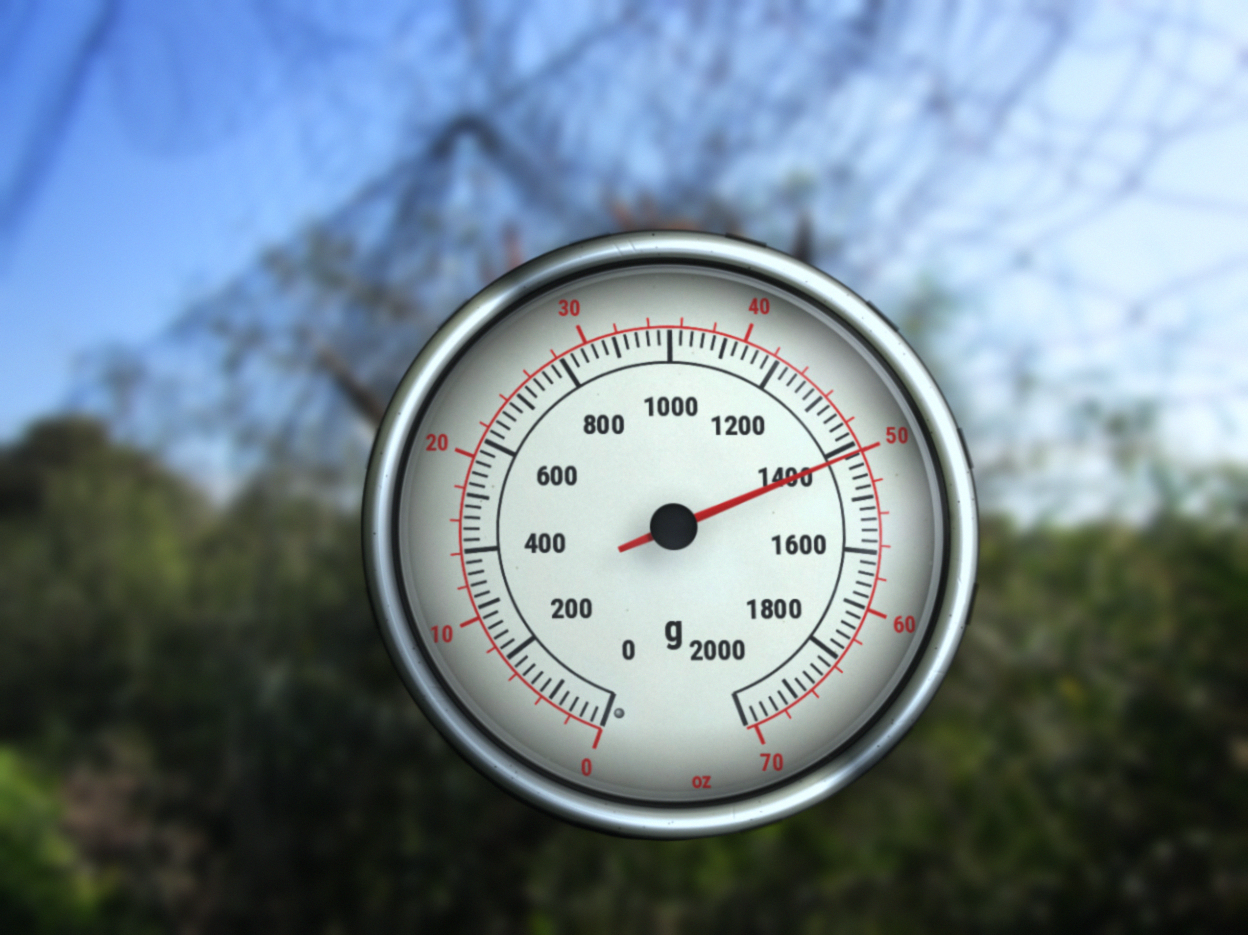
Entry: 1420g
